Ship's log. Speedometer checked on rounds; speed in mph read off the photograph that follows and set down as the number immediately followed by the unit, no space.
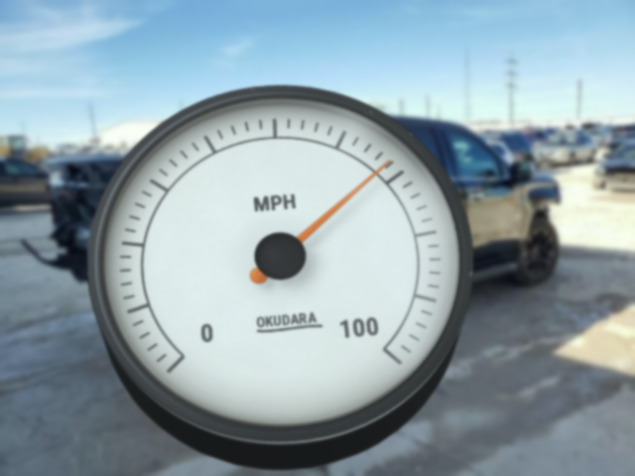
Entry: 68mph
